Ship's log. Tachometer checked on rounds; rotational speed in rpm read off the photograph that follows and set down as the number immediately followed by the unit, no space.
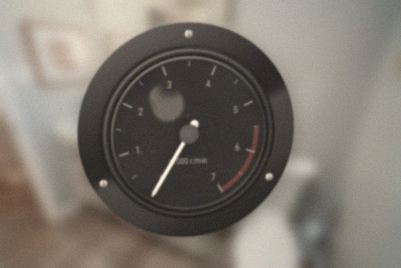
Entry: 0rpm
